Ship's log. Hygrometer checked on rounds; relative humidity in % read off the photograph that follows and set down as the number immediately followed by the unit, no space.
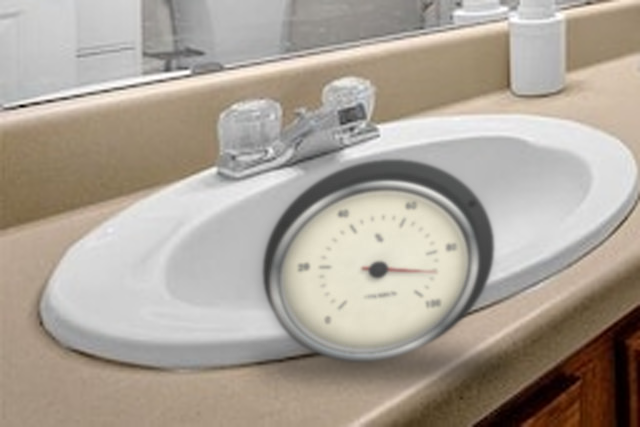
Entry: 88%
